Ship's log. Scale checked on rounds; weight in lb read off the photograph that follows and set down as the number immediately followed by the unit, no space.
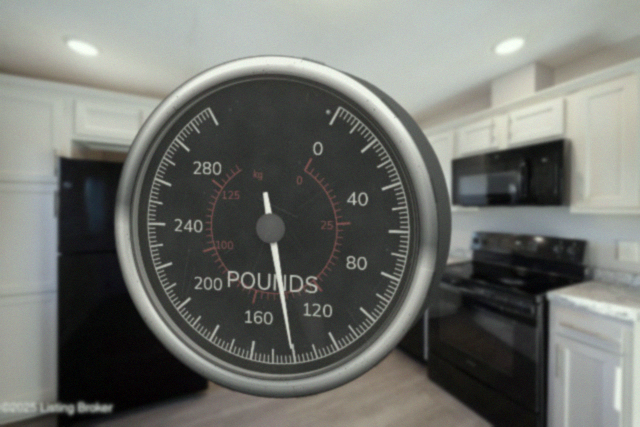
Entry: 140lb
